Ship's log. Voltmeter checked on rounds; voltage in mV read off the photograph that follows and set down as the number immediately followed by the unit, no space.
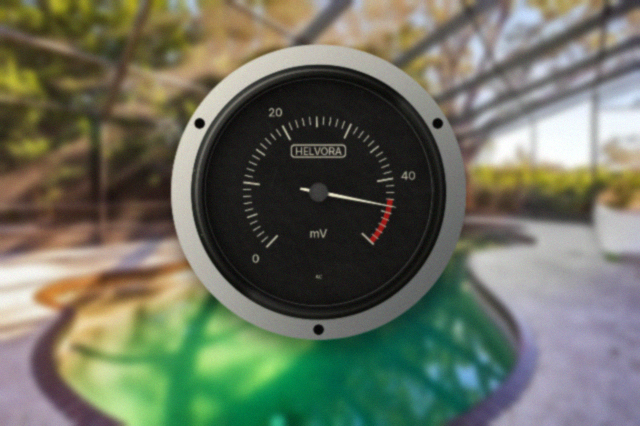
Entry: 44mV
